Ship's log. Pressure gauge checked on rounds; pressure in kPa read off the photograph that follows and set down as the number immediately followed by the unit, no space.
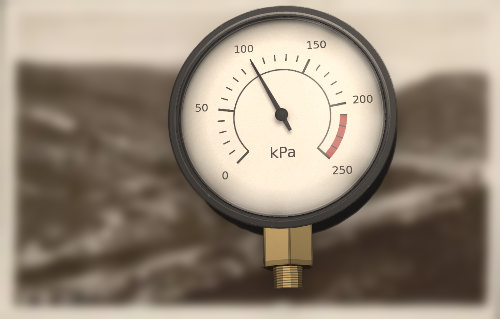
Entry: 100kPa
